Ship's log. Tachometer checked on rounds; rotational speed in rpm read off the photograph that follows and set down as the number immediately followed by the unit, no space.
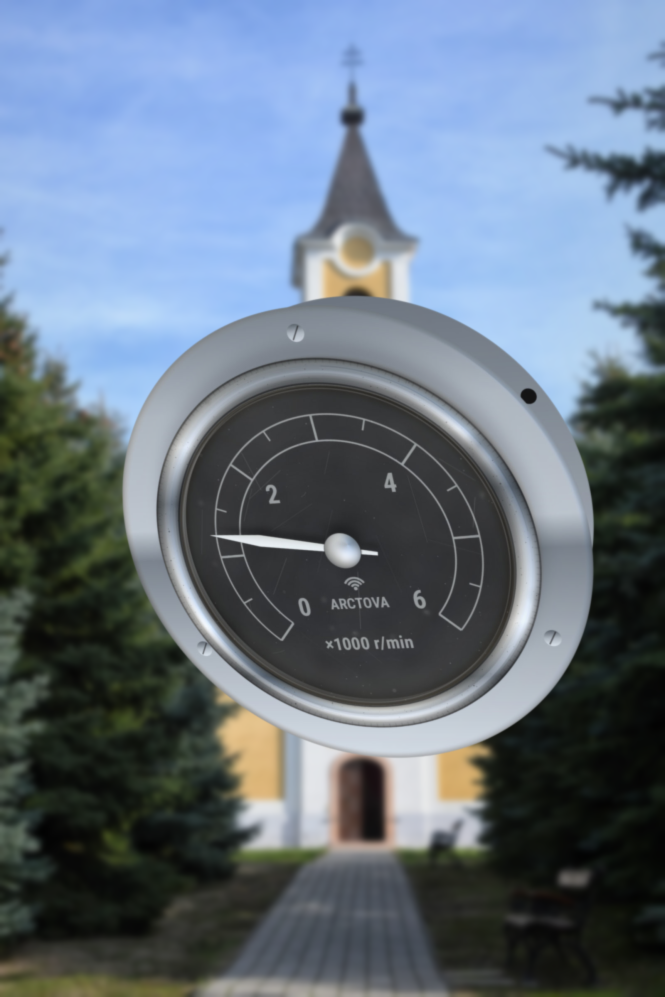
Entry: 1250rpm
